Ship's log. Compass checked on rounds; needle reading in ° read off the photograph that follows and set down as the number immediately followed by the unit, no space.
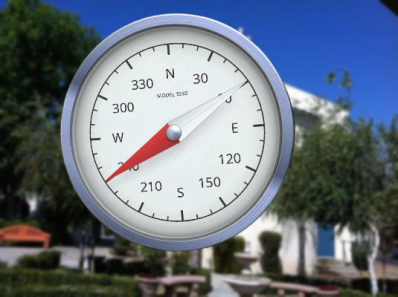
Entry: 240°
